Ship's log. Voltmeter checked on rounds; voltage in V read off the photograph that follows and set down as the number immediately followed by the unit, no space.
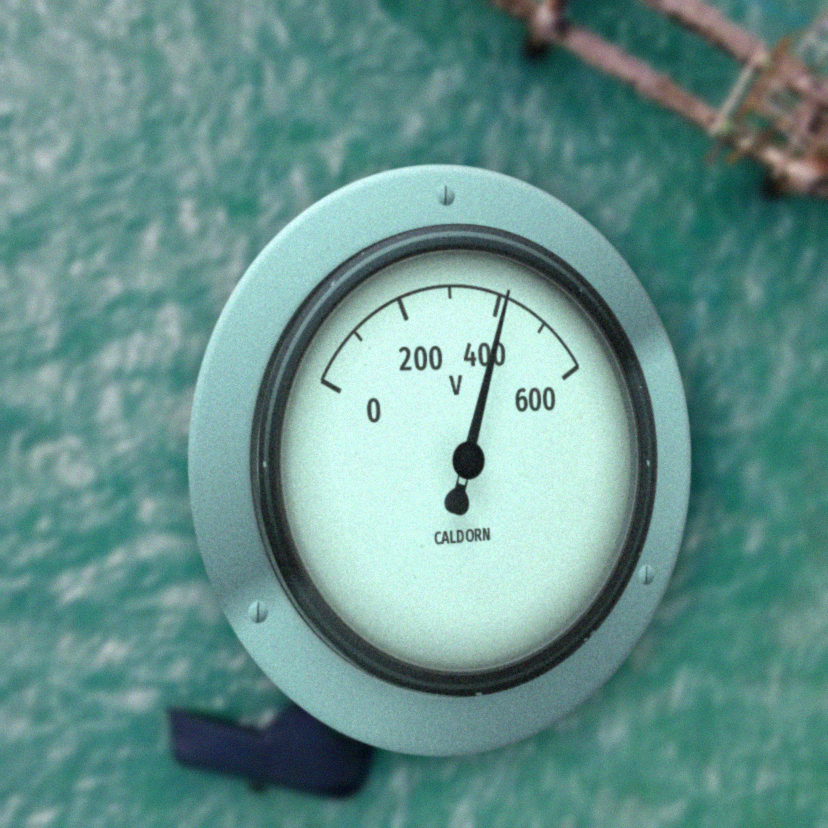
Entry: 400V
